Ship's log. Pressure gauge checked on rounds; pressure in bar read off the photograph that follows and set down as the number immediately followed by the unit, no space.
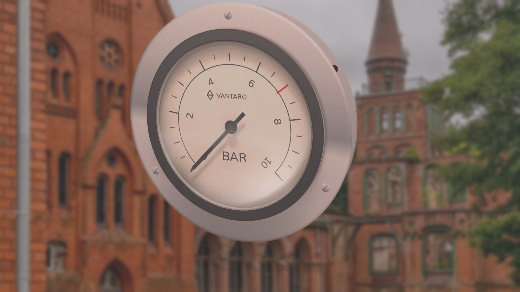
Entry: 0bar
